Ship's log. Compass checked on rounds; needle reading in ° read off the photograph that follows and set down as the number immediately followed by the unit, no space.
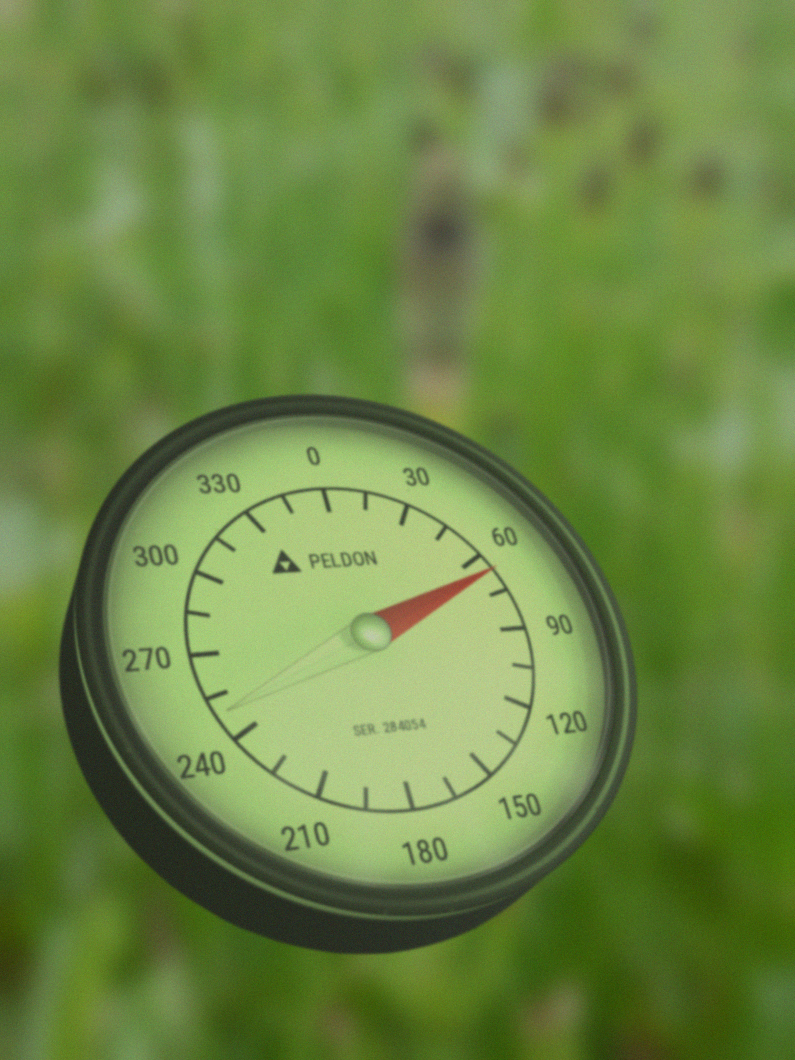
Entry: 67.5°
